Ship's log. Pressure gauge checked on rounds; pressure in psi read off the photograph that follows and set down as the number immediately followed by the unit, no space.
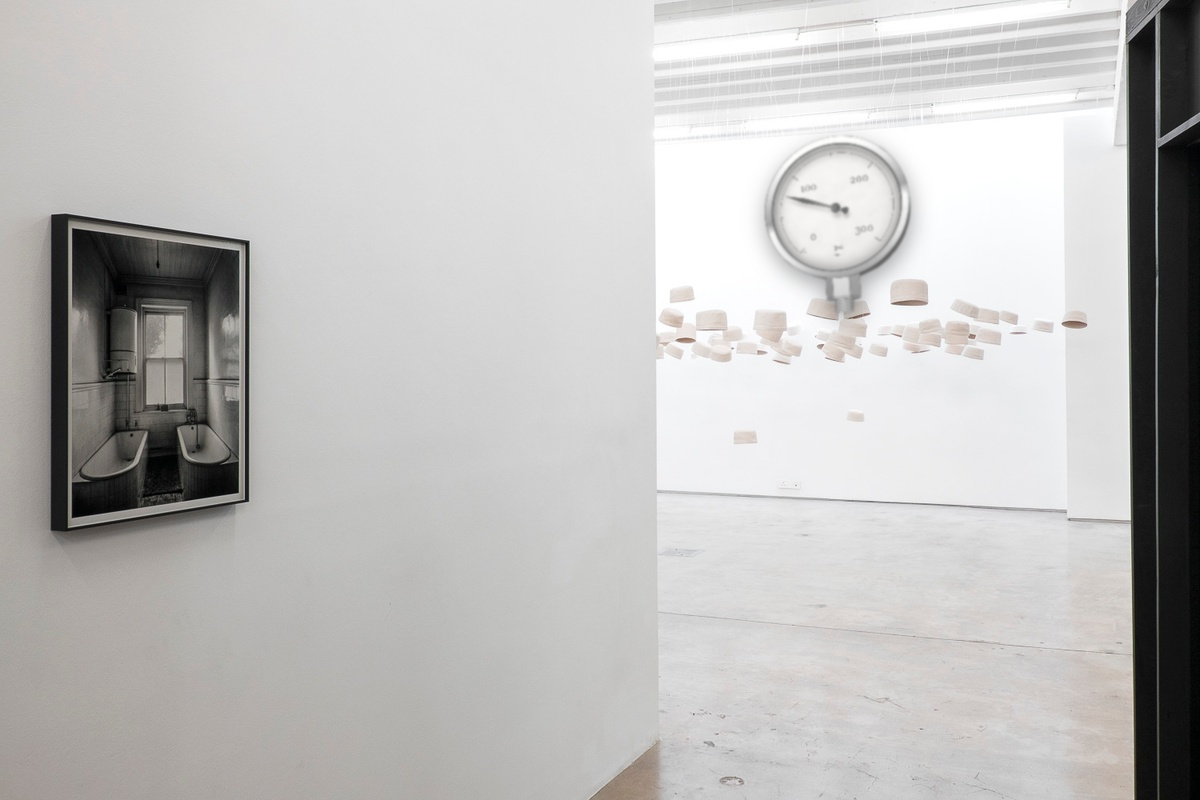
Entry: 75psi
